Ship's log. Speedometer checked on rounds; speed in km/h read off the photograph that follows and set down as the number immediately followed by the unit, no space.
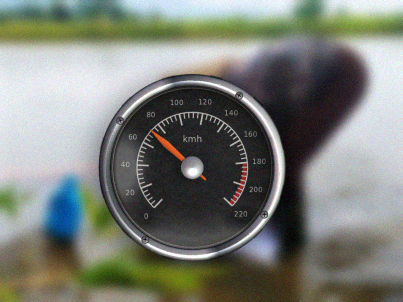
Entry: 72km/h
